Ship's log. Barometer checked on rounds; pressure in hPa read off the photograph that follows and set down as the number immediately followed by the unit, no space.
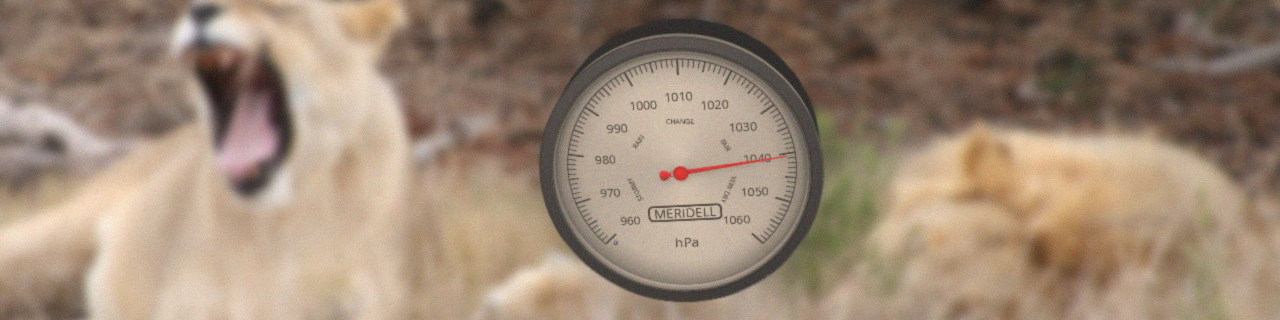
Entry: 1040hPa
